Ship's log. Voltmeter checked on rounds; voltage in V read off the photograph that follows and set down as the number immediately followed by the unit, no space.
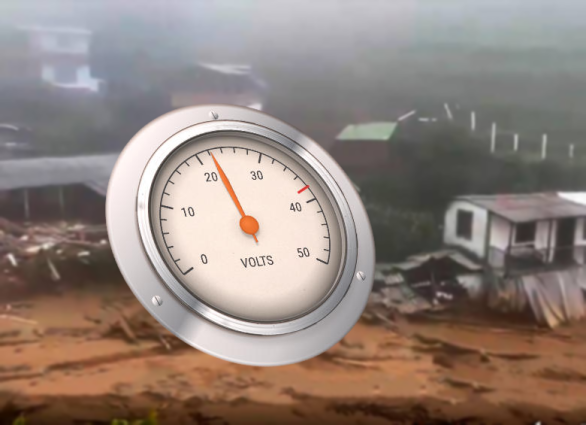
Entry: 22V
